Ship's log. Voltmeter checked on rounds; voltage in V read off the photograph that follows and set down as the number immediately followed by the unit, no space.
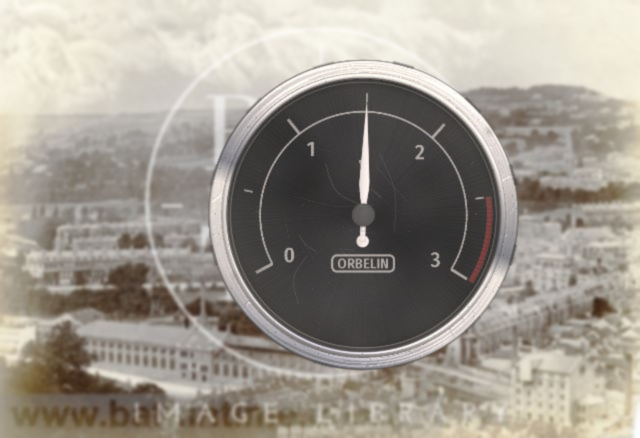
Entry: 1.5V
